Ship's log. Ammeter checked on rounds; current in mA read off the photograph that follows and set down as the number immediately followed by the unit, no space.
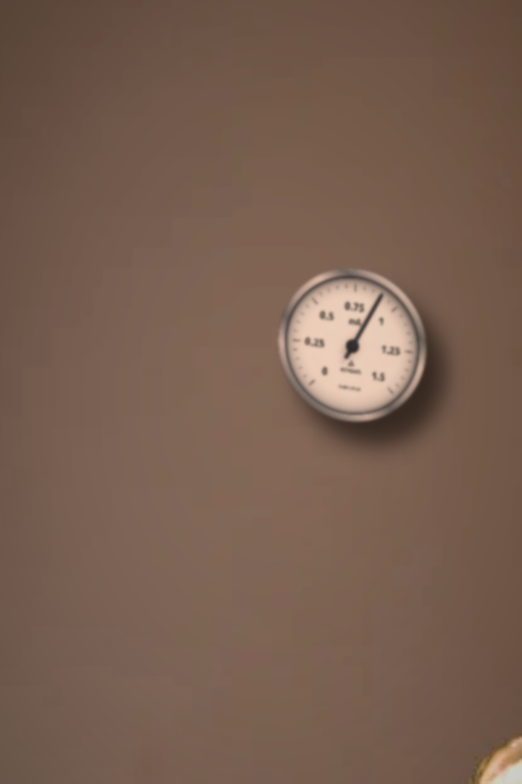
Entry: 0.9mA
